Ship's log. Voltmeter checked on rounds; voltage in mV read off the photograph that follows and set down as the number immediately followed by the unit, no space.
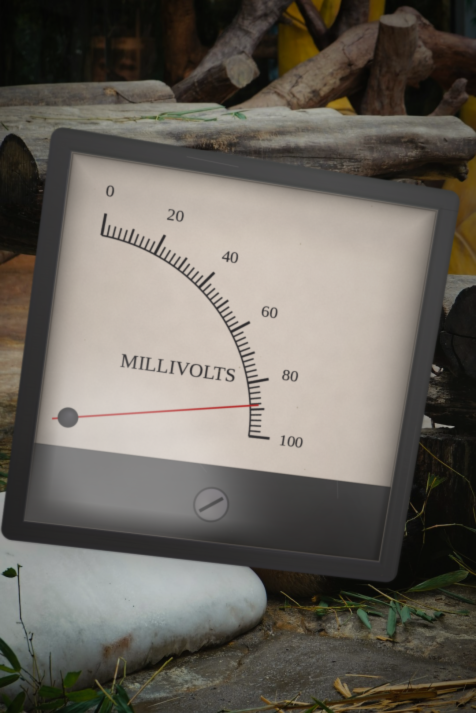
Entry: 88mV
